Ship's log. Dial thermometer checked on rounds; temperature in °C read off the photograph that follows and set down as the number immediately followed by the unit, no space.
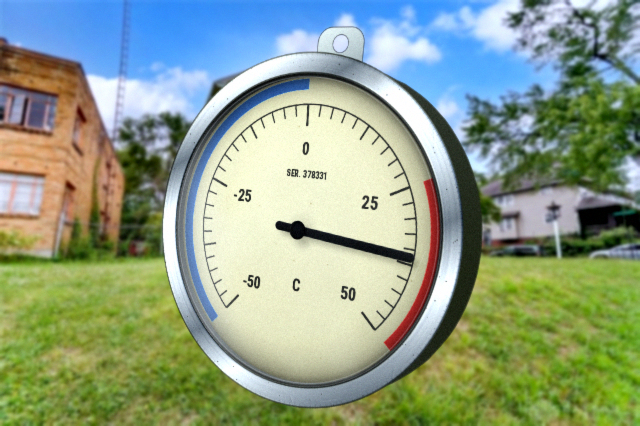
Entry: 36.25°C
